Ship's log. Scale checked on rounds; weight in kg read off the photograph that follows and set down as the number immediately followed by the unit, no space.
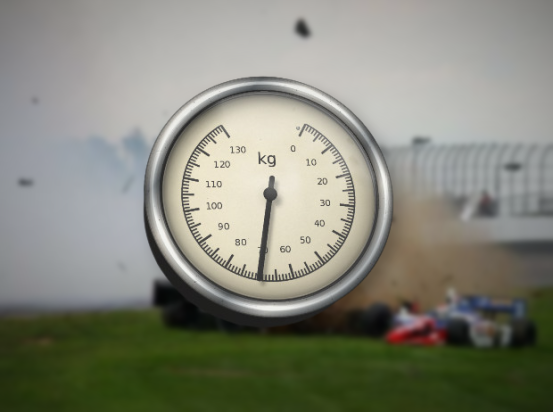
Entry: 70kg
